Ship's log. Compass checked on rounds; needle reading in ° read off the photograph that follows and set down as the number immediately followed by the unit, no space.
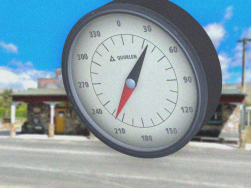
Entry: 217.5°
